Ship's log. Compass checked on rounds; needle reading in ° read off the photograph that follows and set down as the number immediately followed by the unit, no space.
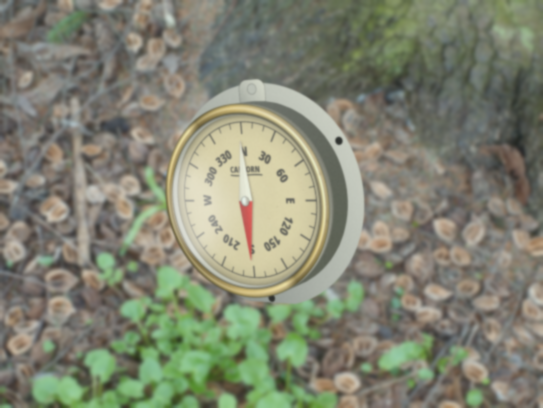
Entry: 180°
